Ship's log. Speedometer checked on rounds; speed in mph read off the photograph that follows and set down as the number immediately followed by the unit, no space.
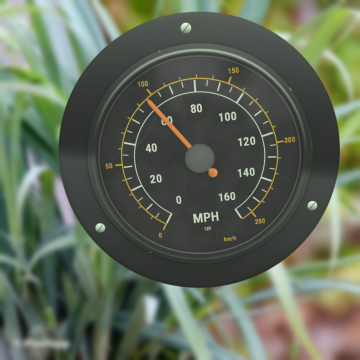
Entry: 60mph
